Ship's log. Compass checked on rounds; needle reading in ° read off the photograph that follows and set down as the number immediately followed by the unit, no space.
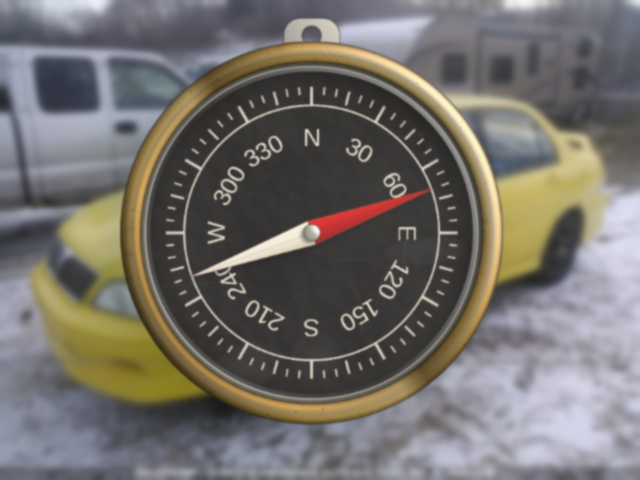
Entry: 70°
